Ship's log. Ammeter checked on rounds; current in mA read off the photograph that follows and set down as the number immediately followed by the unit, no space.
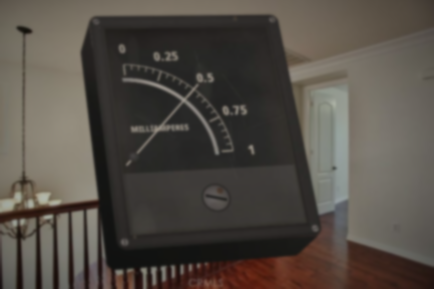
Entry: 0.5mA
